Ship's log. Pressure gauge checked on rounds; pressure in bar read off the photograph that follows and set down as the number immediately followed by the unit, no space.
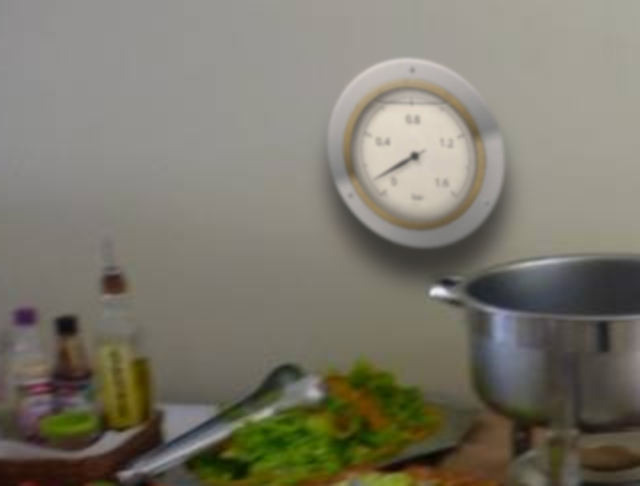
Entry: 0.1bar
